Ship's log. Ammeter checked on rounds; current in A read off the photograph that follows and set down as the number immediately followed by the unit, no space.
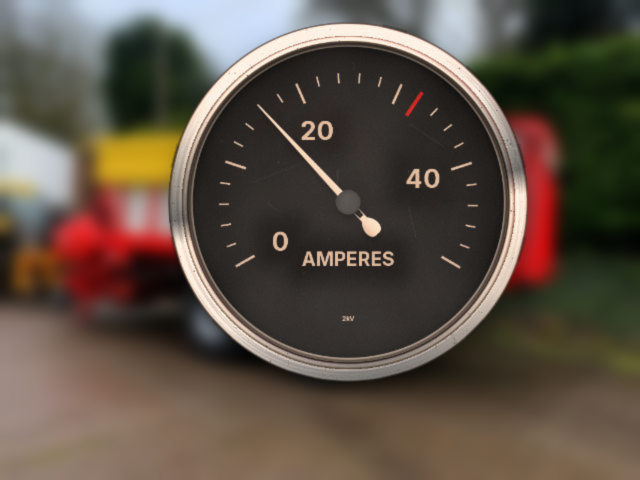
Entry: 16A
